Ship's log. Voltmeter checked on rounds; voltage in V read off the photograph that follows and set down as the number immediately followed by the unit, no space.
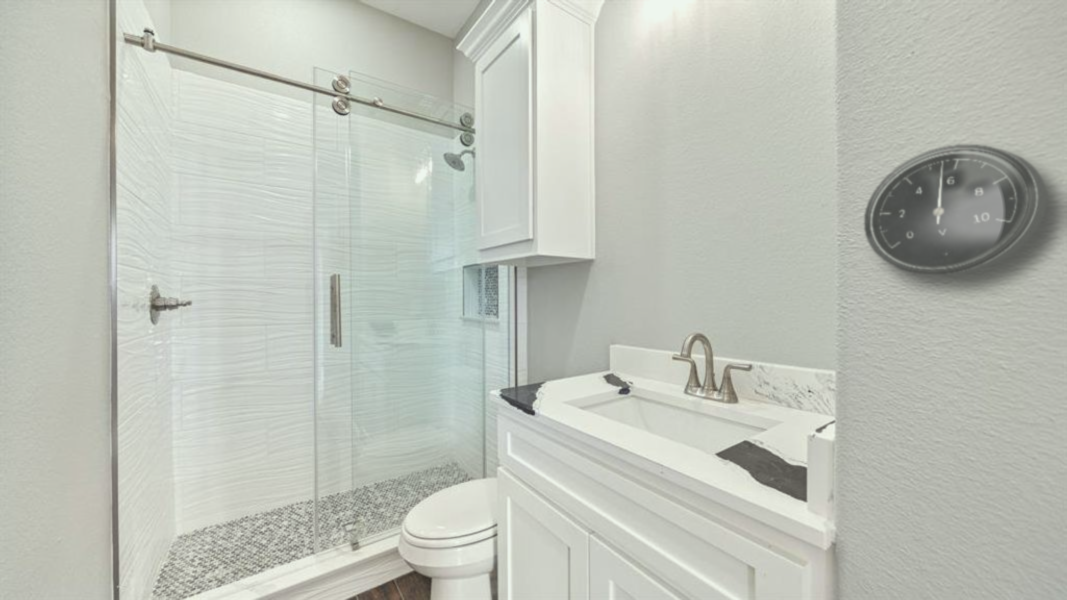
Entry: 5.5V
